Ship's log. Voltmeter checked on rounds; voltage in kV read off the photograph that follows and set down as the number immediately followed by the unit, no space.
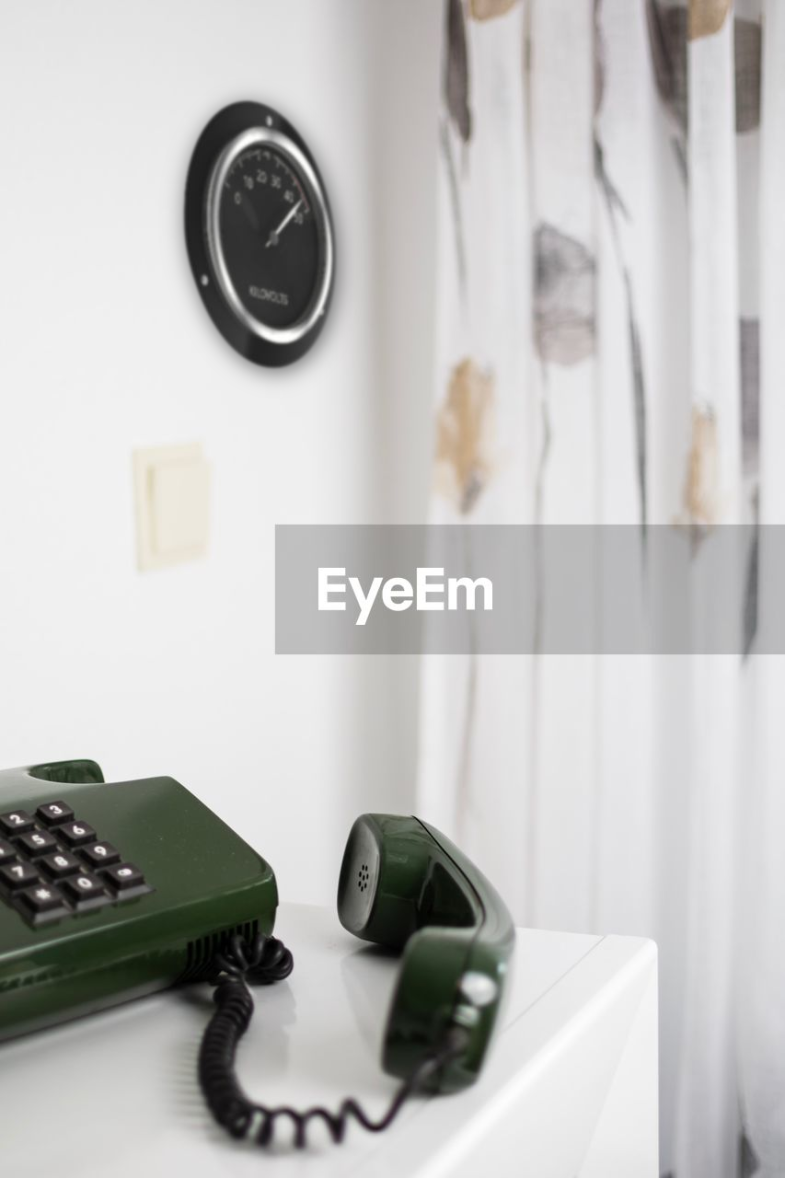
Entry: 45kV
